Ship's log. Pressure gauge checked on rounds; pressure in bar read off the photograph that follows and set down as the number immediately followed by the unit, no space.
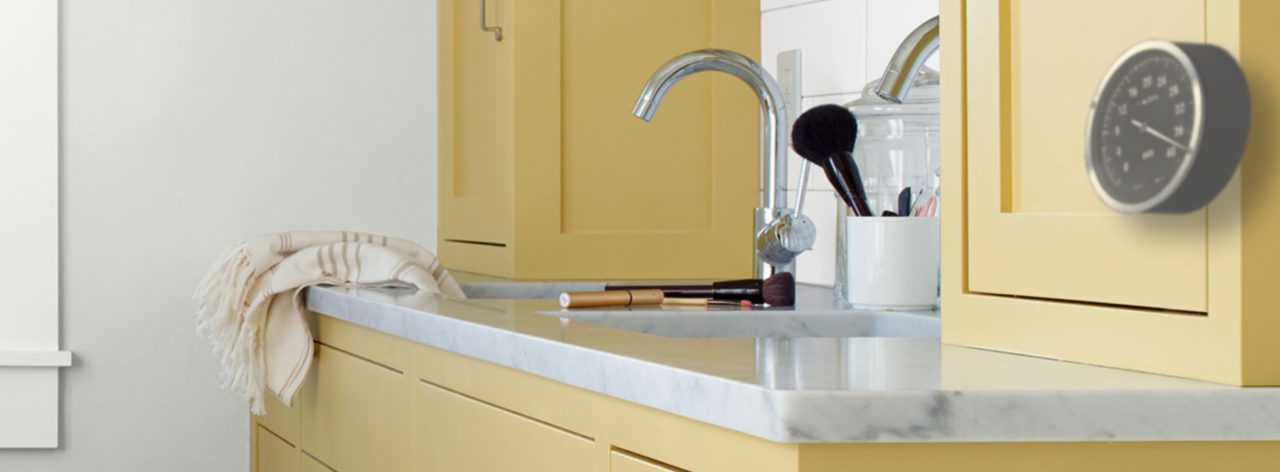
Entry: 38bar
